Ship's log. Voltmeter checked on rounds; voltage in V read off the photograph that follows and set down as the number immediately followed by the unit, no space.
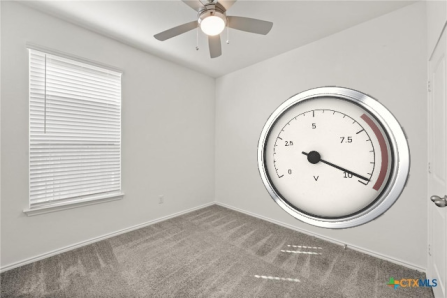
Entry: 9.75V
